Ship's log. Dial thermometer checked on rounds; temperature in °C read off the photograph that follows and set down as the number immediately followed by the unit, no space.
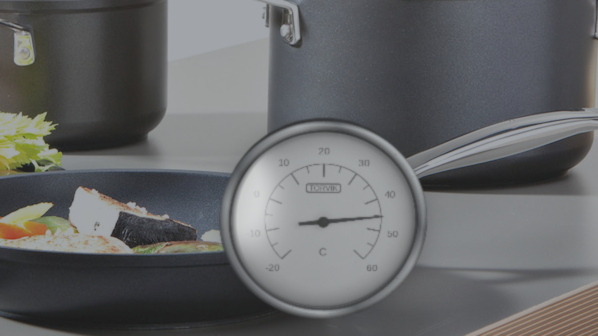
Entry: 45°C
